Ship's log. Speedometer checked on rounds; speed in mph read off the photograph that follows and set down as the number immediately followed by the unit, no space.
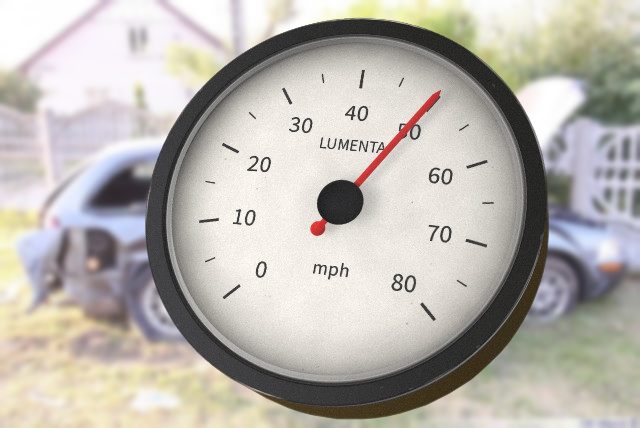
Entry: 50mph
